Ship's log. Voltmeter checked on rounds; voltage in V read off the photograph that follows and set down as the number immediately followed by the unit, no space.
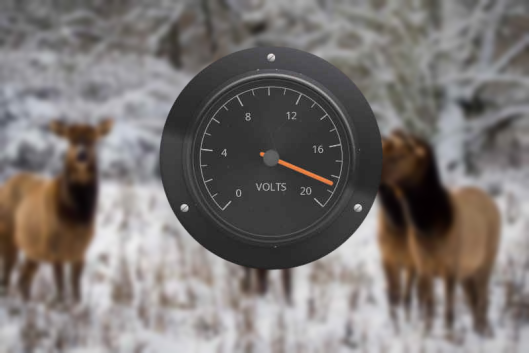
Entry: 18.5V
